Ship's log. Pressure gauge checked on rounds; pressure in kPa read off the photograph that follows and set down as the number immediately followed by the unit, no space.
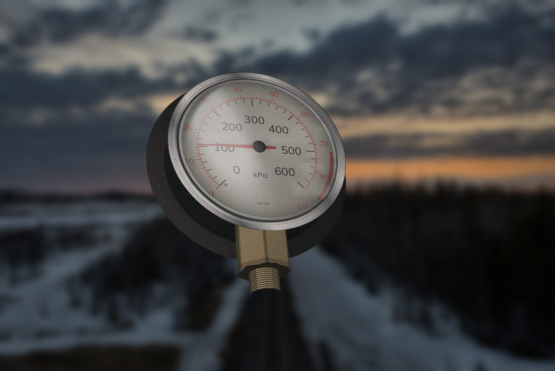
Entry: 100kPa
